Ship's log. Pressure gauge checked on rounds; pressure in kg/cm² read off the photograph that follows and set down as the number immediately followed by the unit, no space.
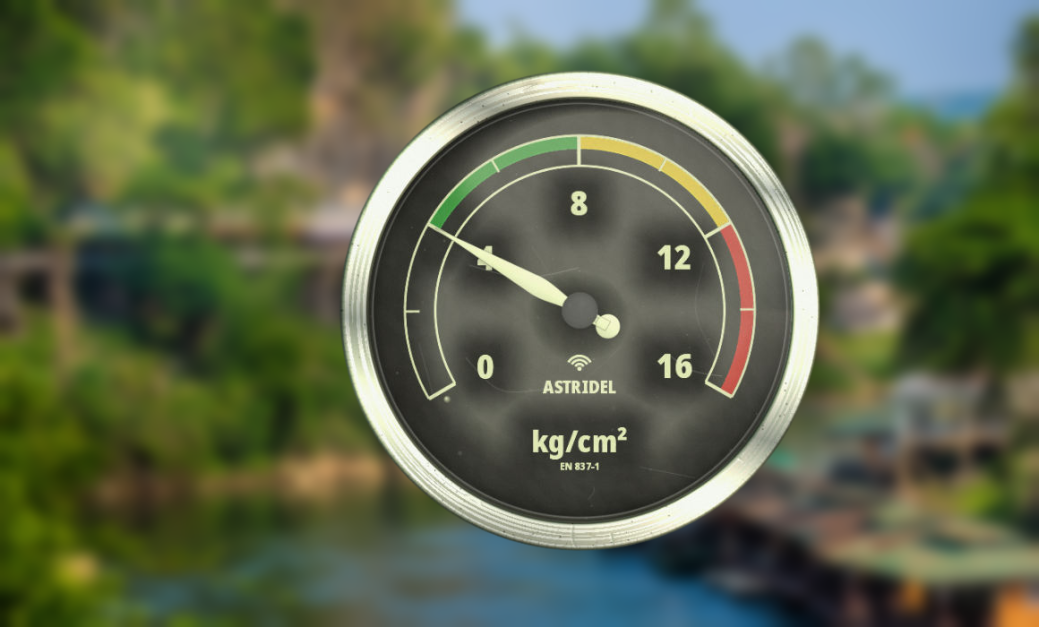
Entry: 4kg/cm²
